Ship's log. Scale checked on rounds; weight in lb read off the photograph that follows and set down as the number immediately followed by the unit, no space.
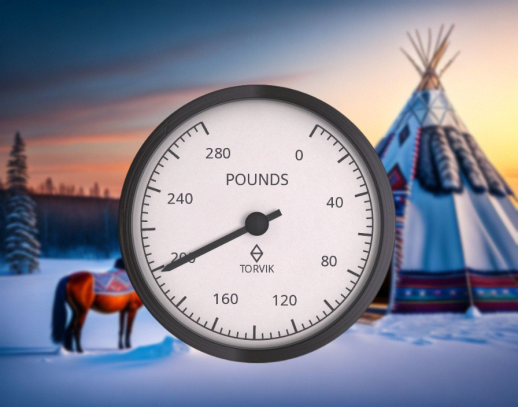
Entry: 198lb
